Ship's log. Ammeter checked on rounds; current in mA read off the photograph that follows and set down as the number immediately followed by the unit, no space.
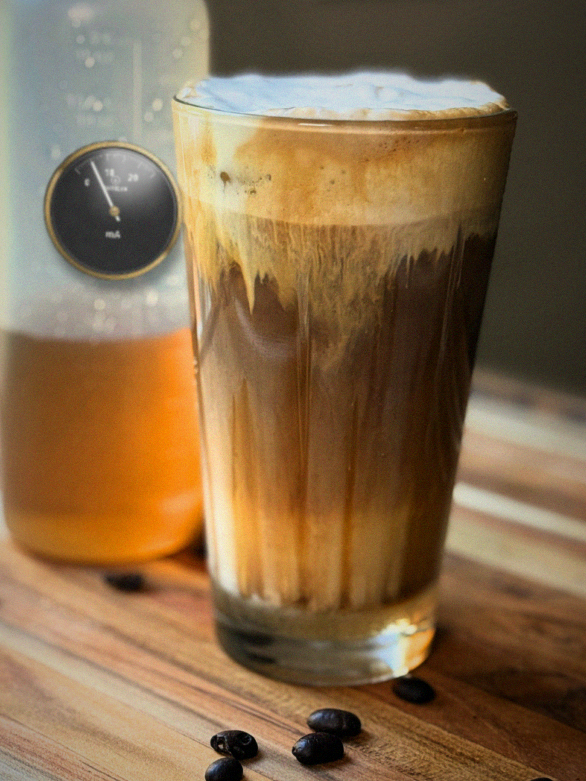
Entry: 5mA
